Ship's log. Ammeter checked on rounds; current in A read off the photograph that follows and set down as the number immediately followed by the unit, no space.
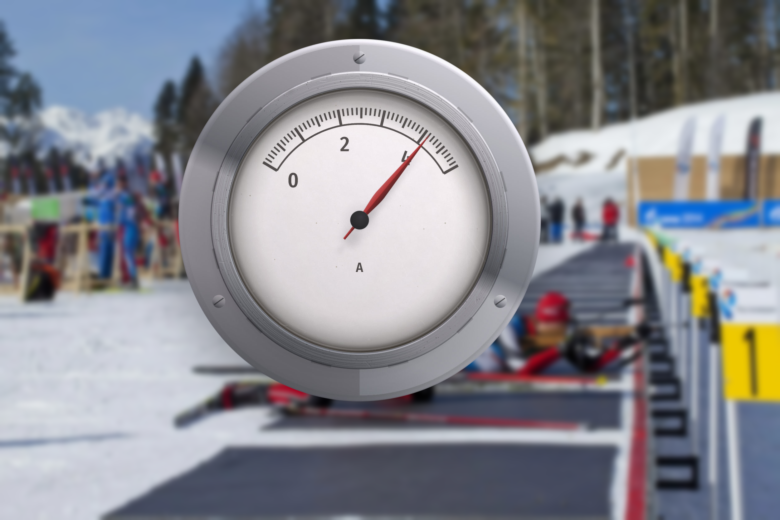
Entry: 4.1A
